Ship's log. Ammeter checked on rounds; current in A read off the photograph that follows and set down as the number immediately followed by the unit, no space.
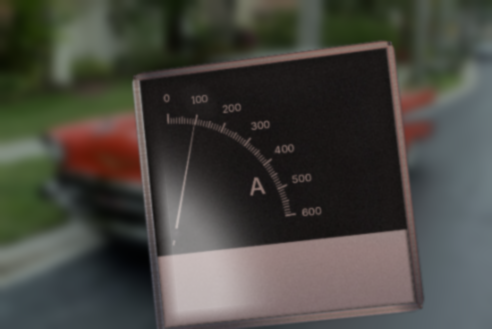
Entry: 100A
